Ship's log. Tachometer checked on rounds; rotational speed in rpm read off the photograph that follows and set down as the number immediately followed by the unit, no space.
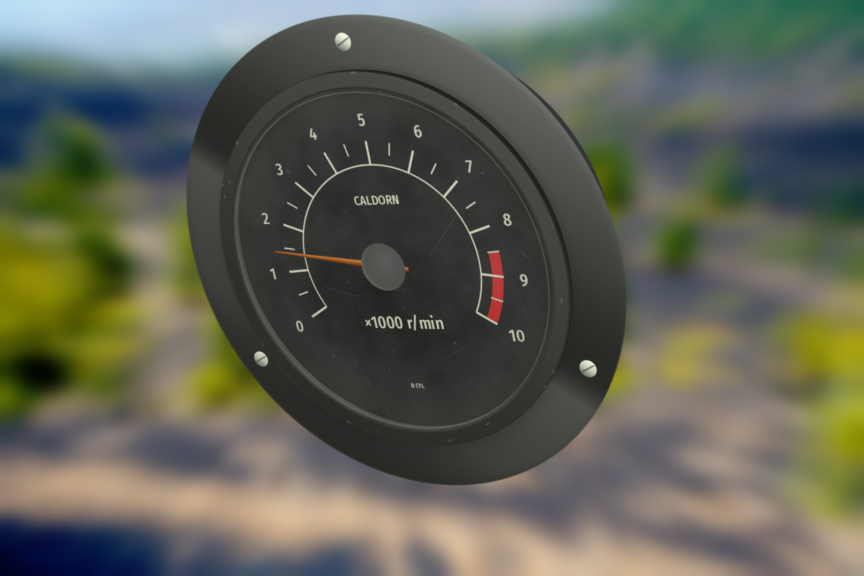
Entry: 1500rpm
